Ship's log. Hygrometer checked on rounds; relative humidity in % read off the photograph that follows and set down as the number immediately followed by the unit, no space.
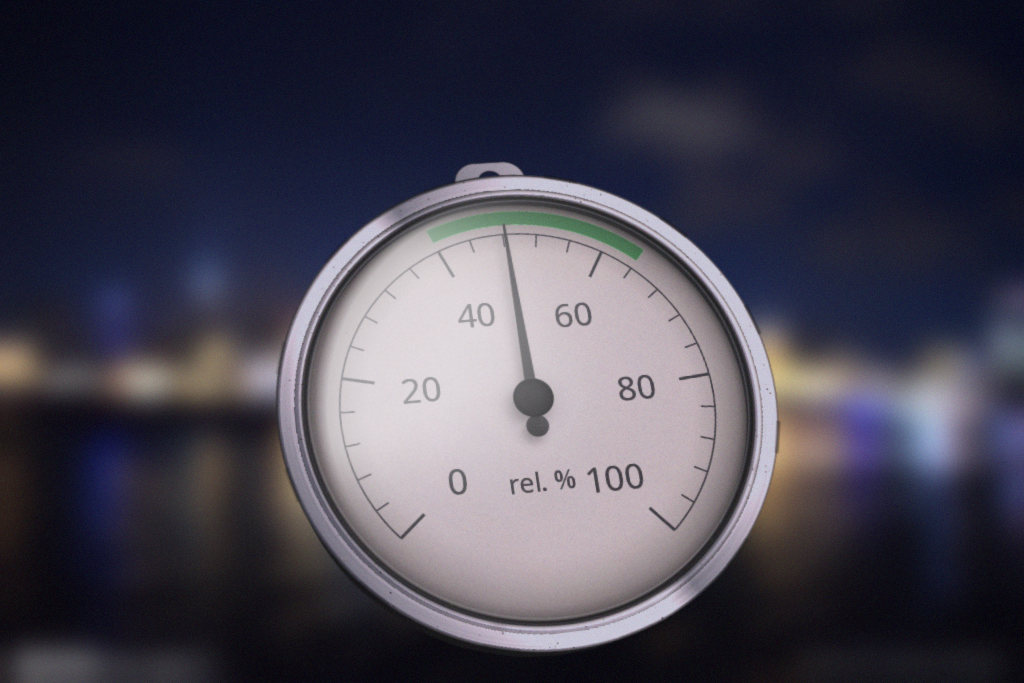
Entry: 48%
